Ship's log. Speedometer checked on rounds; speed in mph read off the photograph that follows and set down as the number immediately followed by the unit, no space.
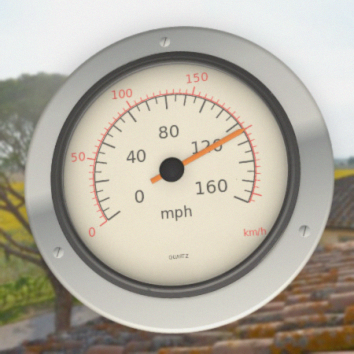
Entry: 125mph
